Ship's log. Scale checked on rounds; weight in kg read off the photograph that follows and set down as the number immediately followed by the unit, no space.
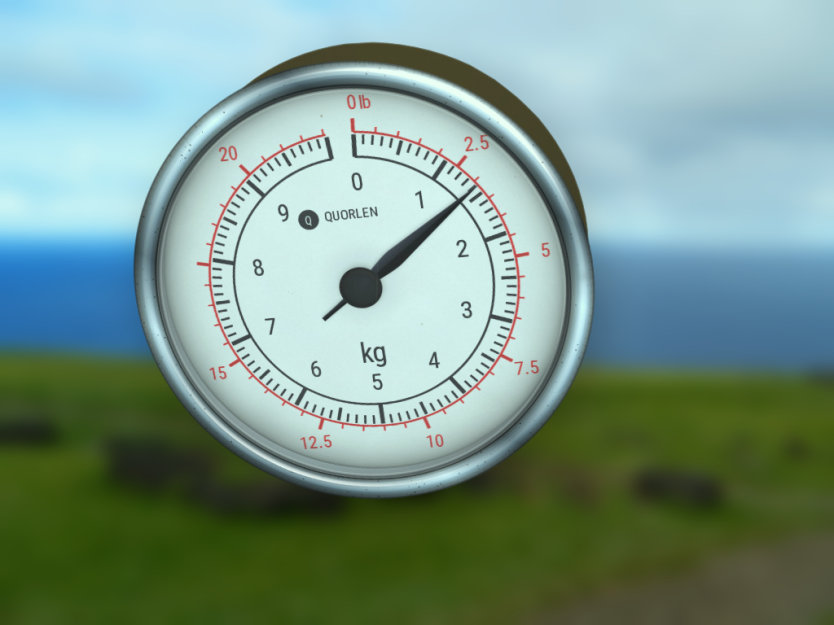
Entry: 1.4kg
